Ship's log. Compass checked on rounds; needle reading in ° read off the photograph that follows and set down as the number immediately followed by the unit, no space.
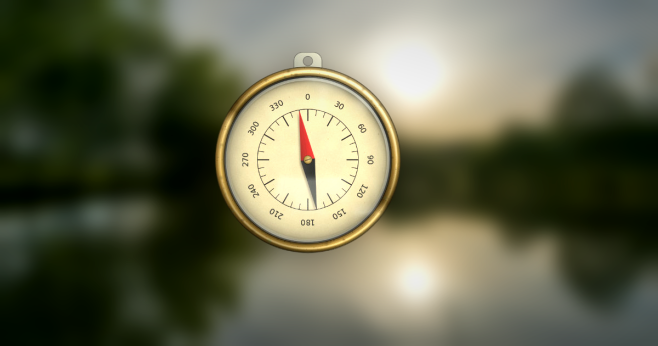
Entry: 350°
